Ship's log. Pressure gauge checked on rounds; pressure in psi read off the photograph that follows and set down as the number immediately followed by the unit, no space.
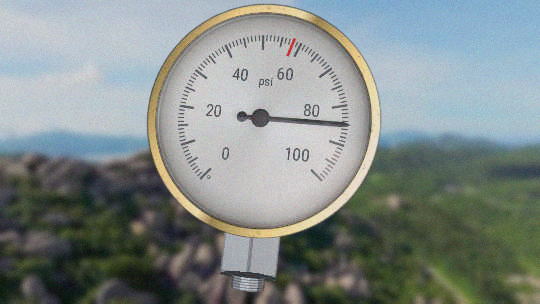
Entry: 85psi
